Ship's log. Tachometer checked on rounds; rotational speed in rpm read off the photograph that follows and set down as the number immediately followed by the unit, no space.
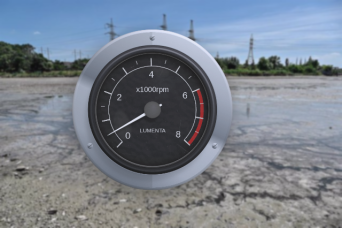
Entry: 500rpm
